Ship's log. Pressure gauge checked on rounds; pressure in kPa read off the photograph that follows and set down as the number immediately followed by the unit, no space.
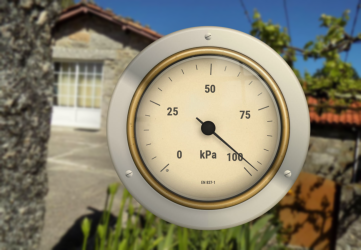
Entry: 97.5kPa
